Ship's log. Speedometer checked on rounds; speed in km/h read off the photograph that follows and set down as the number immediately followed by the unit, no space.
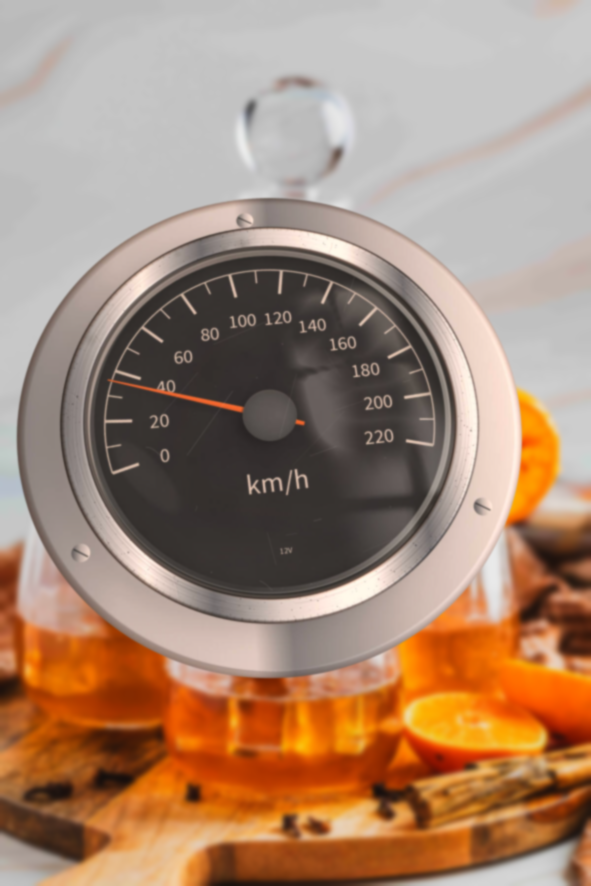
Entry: 35km/h
